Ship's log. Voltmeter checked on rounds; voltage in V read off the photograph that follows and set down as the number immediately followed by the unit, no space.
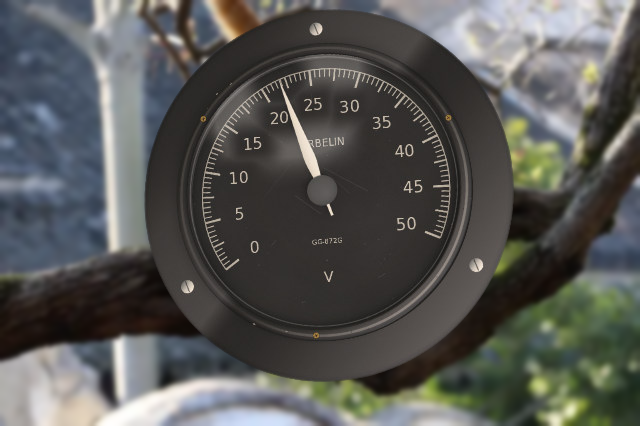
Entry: 22V
